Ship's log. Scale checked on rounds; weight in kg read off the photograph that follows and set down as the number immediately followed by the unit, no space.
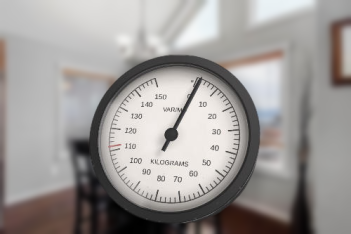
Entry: 2kg
